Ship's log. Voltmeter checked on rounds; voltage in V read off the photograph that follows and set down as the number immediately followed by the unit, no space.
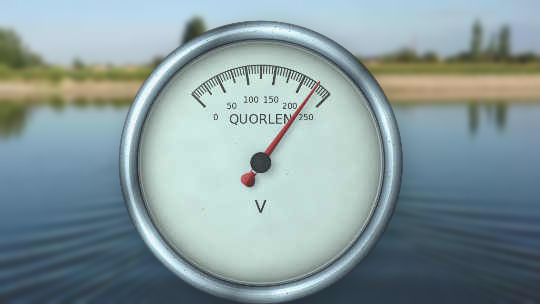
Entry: 225V
